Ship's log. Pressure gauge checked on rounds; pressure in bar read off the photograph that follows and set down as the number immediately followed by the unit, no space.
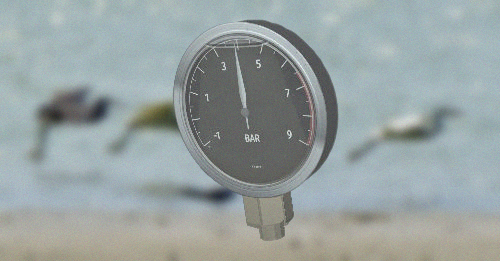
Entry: 4bar
